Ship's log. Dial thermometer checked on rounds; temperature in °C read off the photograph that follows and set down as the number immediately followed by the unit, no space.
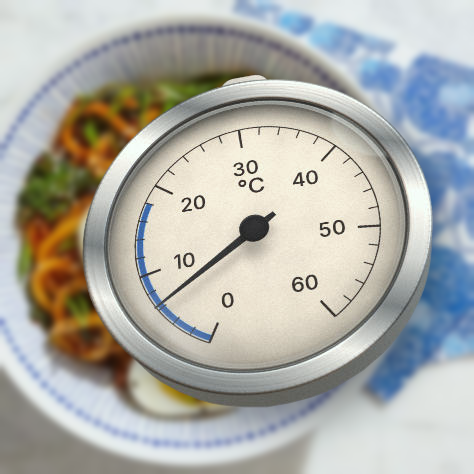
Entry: 6°C
